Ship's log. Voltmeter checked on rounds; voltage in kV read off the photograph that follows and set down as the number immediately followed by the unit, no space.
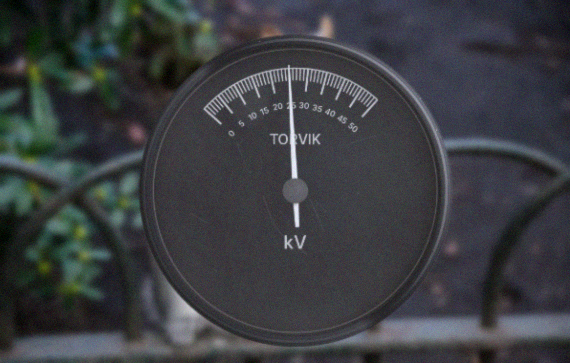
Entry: 25kV
